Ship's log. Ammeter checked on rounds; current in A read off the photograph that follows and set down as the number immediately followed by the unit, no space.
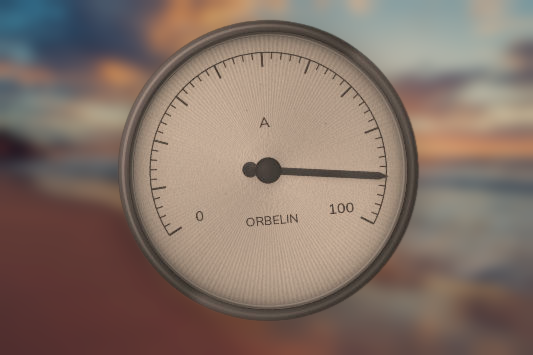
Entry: 90A
